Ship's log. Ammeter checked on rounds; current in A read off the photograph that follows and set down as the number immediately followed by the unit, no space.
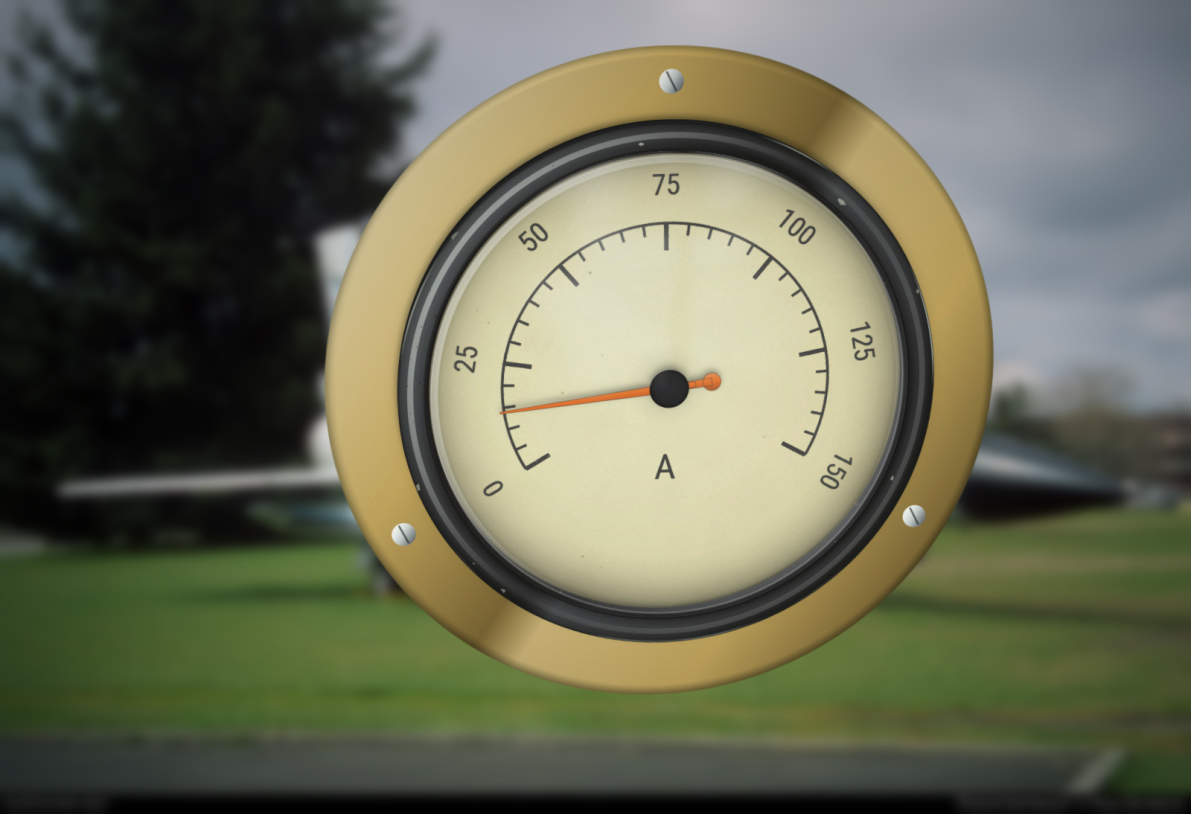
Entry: 15A
